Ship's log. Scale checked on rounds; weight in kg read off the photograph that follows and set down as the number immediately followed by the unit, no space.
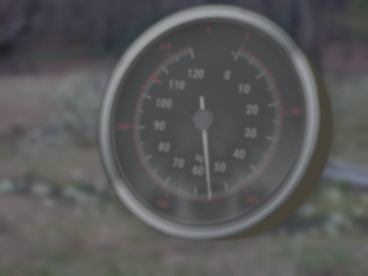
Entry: 55kg
